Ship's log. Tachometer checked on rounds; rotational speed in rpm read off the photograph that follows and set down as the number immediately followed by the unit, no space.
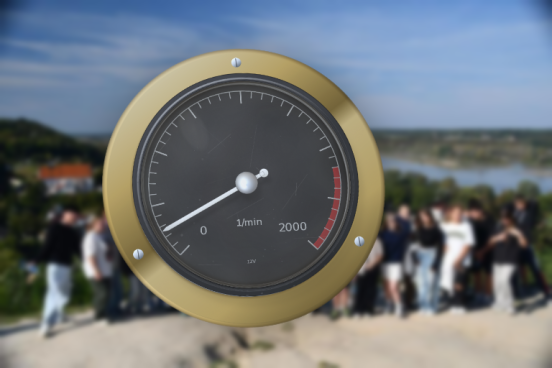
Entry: 125rpm
